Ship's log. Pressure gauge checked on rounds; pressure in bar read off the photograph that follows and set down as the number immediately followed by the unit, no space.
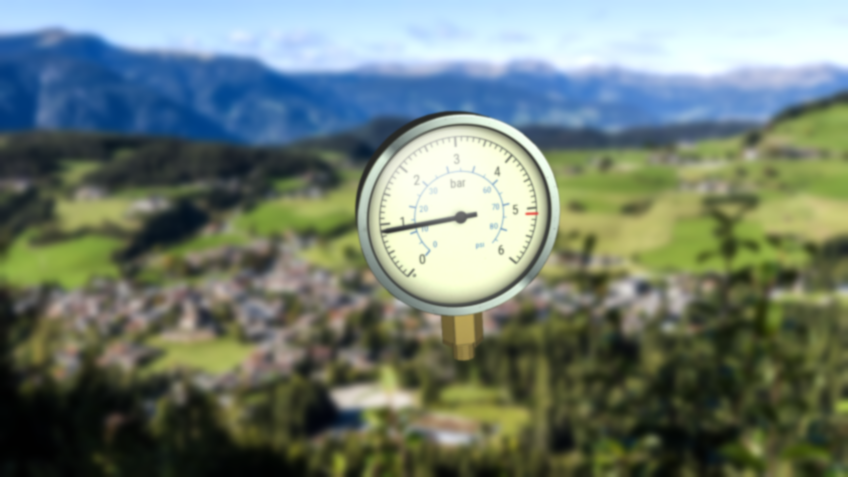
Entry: 0.9bar
